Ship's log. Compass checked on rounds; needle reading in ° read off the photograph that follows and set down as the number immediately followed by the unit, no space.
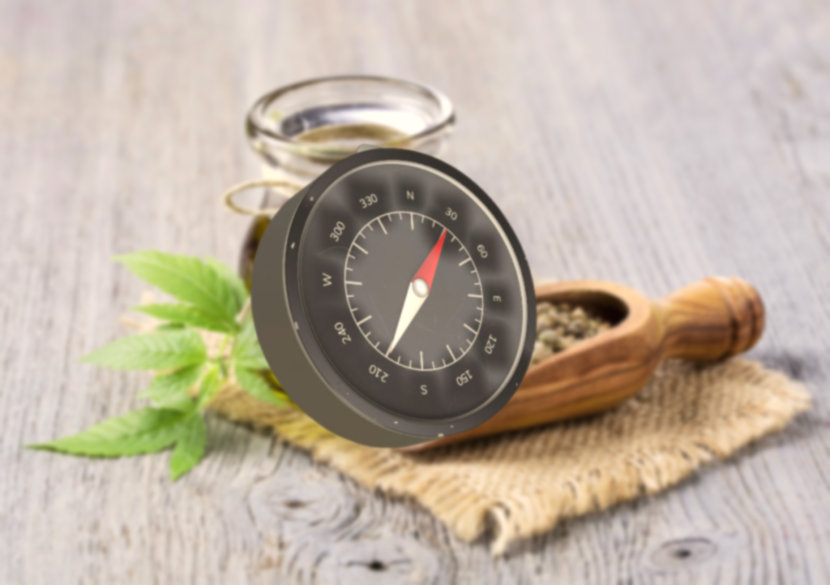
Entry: 30°
